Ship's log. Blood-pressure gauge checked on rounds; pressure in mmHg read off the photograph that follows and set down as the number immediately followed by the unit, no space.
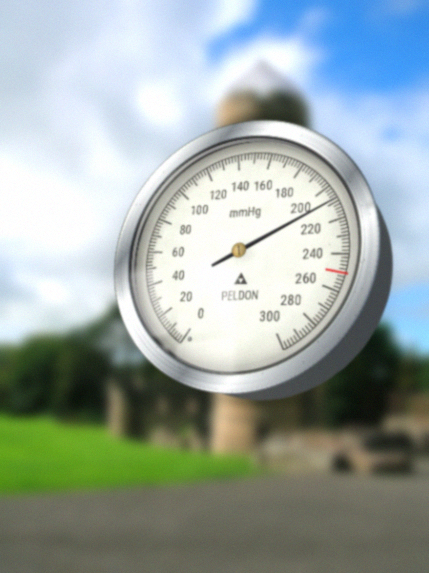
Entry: 210mmHg
